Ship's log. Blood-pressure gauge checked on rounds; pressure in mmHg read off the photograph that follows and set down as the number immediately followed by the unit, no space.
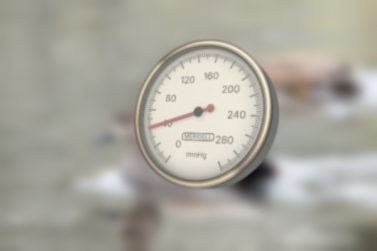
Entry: 40mmHg
